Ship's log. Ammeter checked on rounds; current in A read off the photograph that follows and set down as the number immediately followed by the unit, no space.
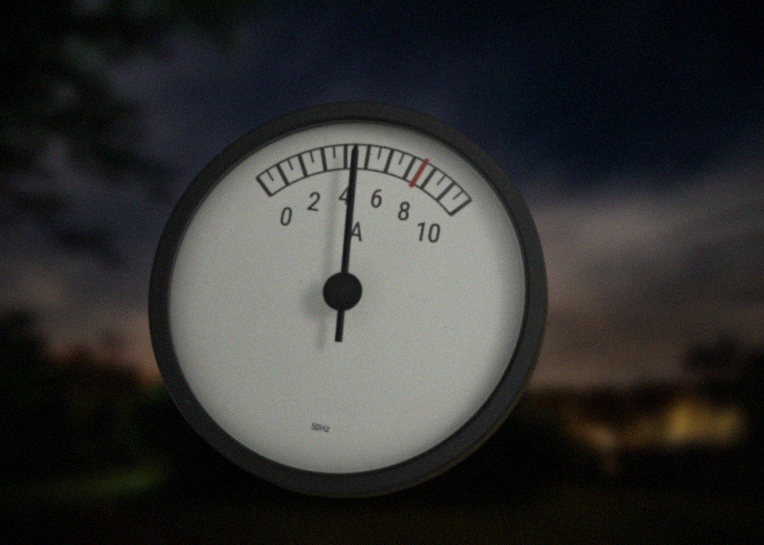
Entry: 4.5A
